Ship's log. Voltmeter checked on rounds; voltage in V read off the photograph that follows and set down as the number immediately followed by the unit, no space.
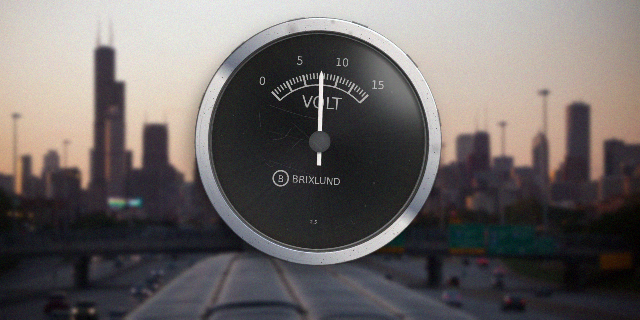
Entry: 7.5V
